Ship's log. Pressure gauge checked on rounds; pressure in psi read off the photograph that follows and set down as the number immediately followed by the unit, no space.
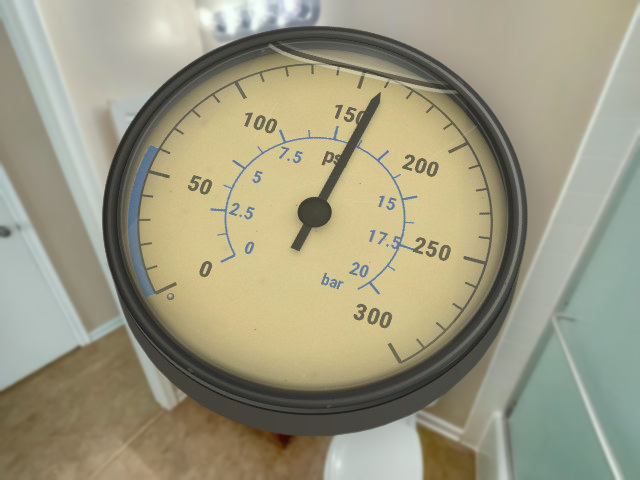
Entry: 160psi
